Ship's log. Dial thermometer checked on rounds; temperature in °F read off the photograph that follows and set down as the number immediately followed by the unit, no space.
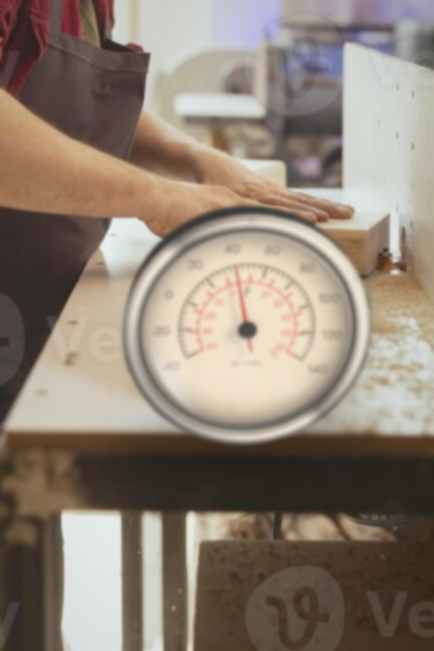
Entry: 40°F
